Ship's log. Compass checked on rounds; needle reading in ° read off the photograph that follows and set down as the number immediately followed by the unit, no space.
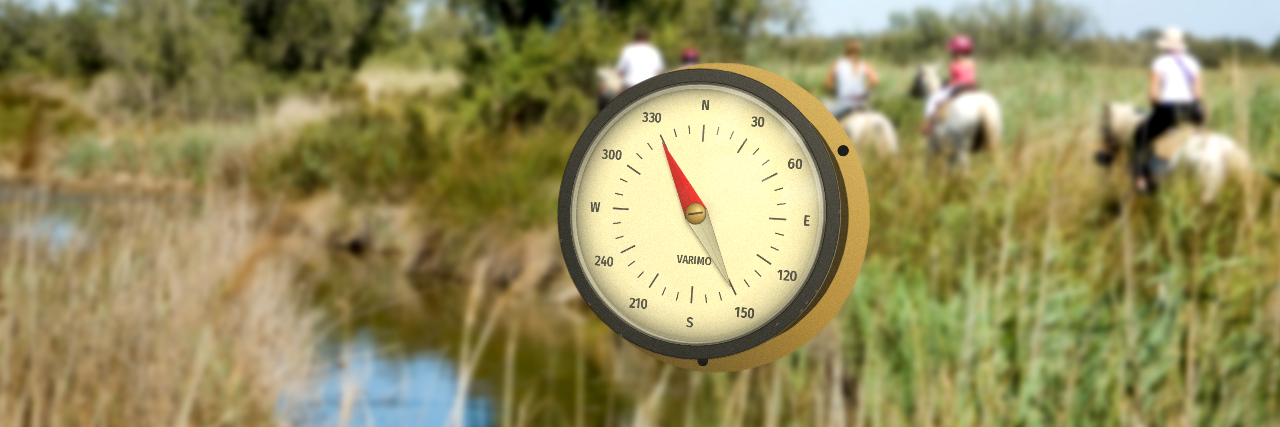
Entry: 330°
